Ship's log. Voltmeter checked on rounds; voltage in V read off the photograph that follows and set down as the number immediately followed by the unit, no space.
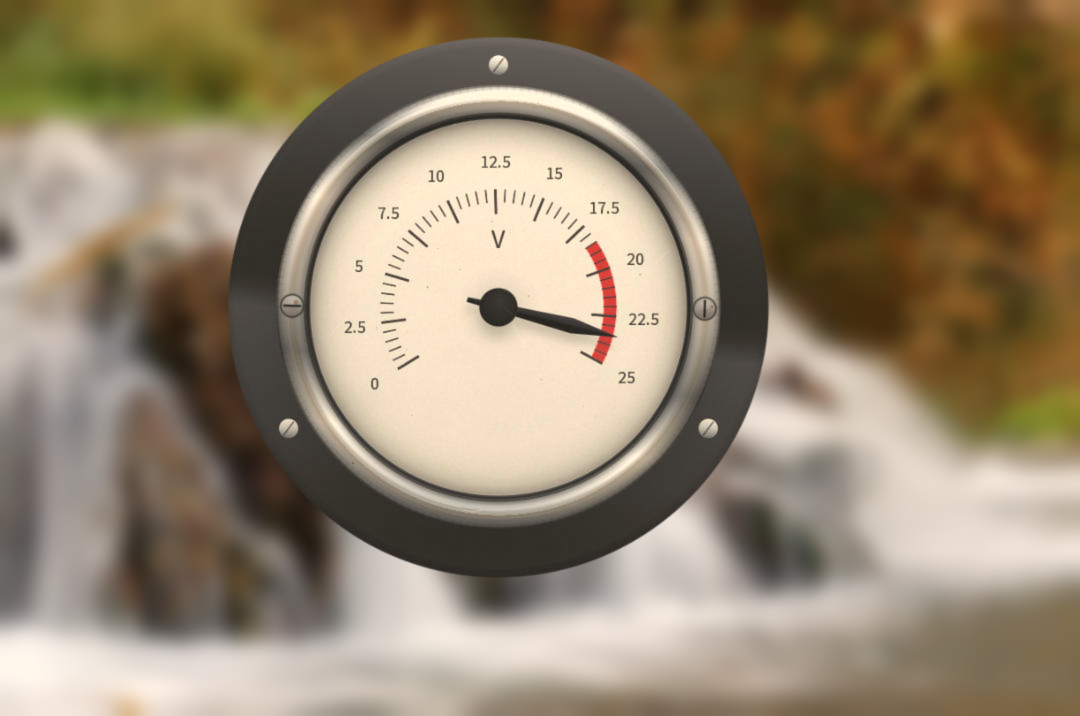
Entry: 23.5V
